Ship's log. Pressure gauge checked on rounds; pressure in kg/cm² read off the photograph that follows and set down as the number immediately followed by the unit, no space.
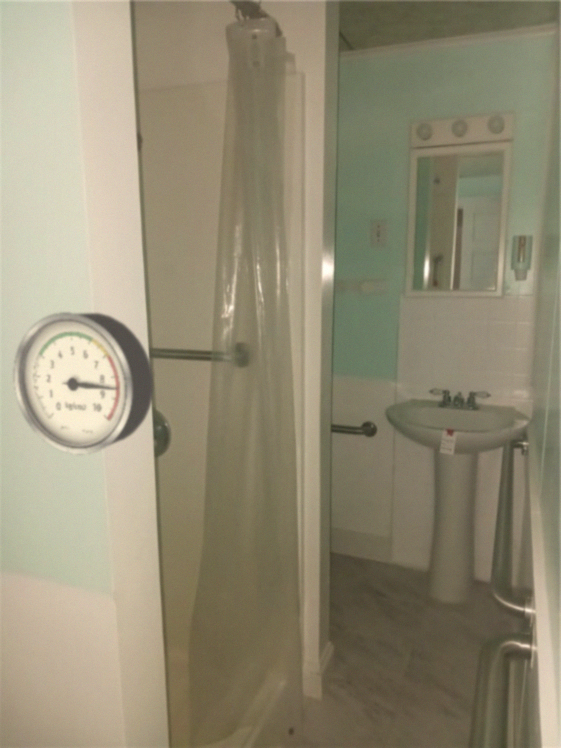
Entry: 8.5kg/cm²
